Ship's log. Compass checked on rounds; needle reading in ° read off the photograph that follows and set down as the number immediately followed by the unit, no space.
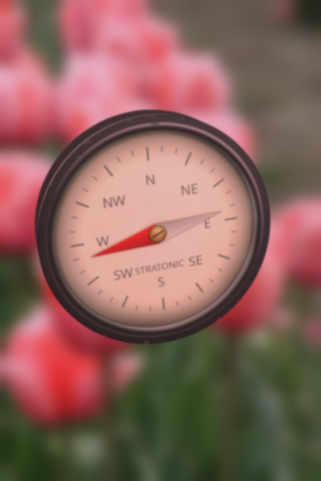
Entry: 260°
